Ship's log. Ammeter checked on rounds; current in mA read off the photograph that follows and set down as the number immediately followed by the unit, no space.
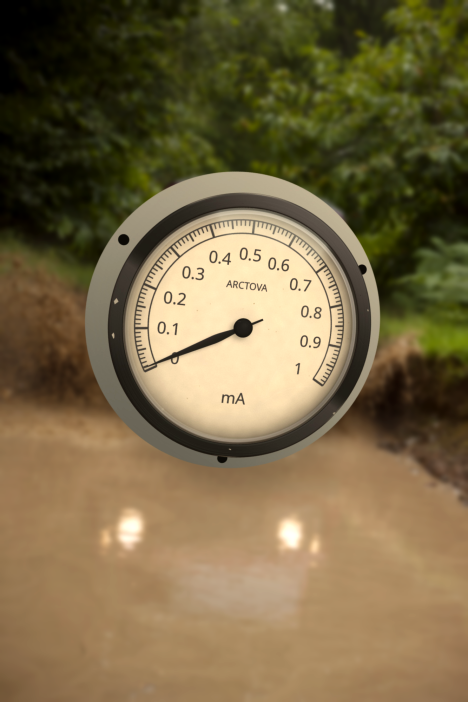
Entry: 0.01mA
